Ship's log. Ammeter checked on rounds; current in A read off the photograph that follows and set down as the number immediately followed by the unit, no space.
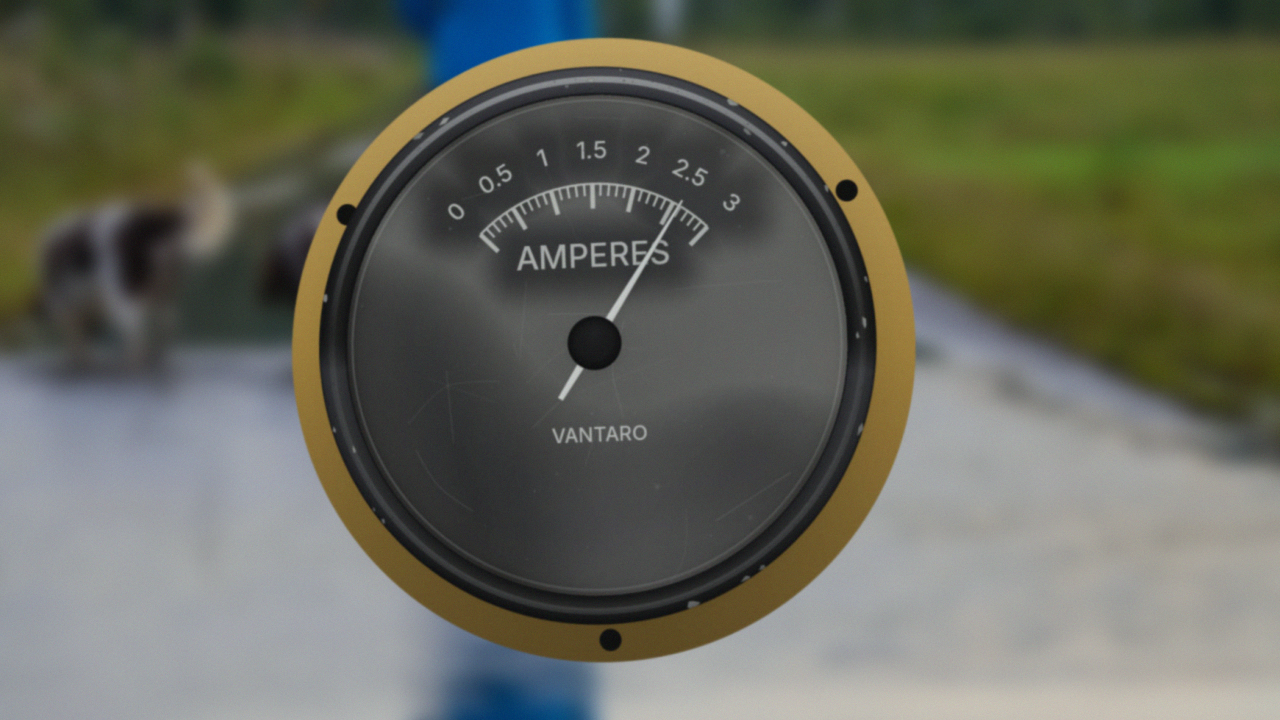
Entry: 2.6A
